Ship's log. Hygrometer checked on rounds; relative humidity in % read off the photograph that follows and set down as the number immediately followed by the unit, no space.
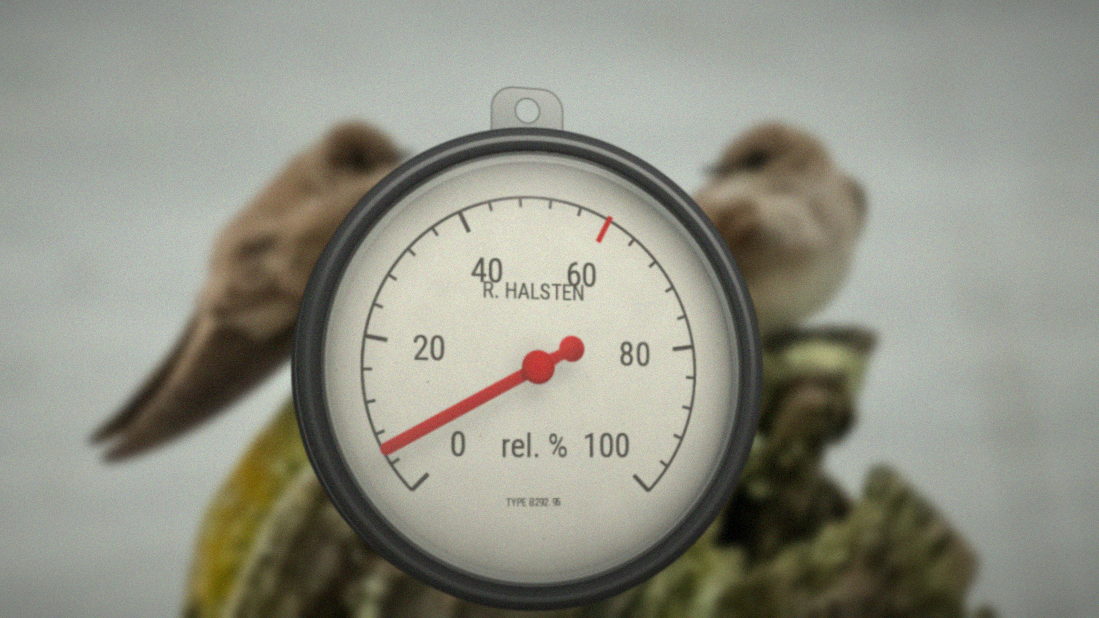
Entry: 6%
